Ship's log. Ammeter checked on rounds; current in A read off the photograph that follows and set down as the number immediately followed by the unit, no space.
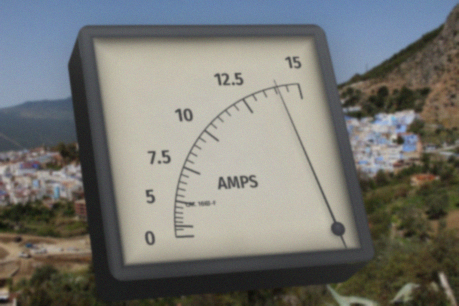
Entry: 14A
